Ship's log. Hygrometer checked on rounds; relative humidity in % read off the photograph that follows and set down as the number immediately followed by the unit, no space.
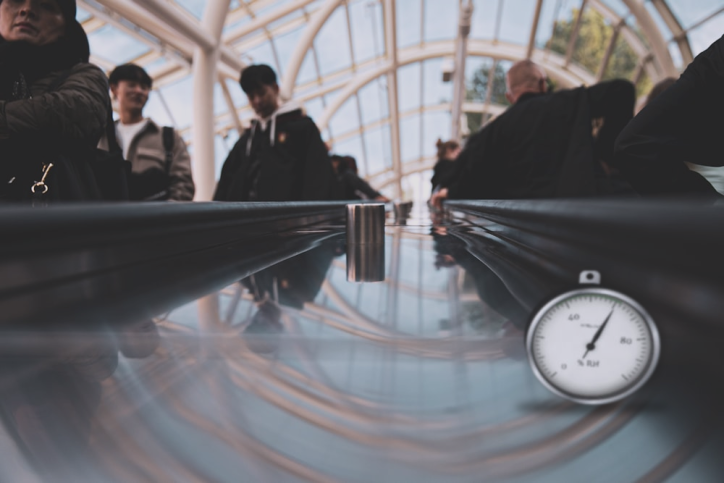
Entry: 60%
